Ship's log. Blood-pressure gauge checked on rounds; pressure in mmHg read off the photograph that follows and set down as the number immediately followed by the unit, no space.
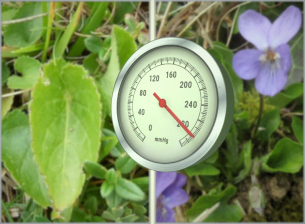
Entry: 280mmHg
